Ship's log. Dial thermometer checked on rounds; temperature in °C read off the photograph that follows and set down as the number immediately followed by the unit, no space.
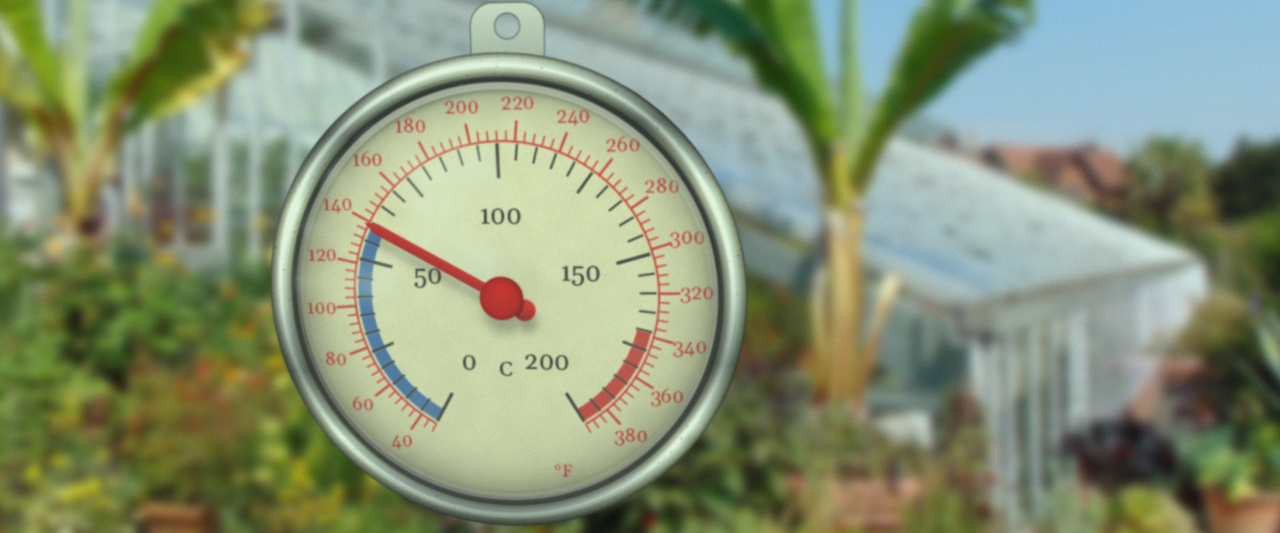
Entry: 60°C
